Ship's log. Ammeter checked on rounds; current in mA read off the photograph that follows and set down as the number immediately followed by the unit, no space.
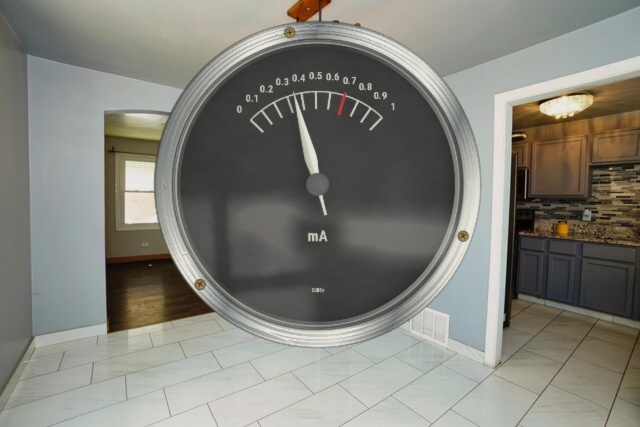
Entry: 0.35mA
